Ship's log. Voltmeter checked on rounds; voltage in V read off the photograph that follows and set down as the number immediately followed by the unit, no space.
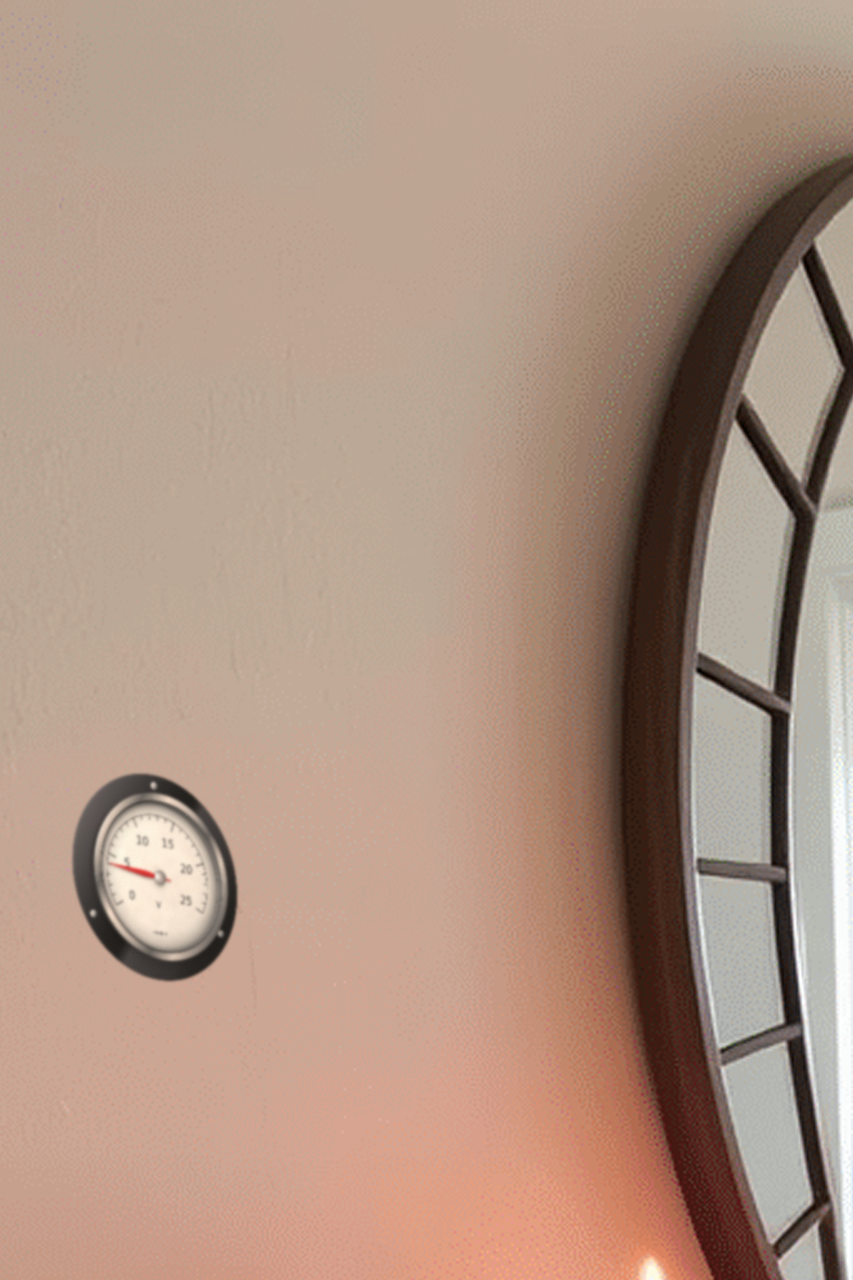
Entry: 4V
